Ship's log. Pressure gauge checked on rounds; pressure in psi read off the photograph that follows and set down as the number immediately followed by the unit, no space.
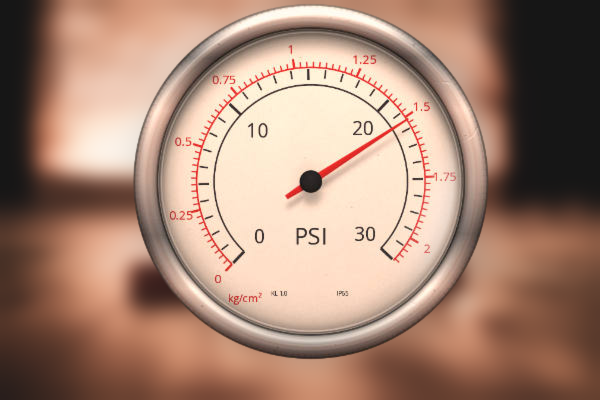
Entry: 21.5psi
